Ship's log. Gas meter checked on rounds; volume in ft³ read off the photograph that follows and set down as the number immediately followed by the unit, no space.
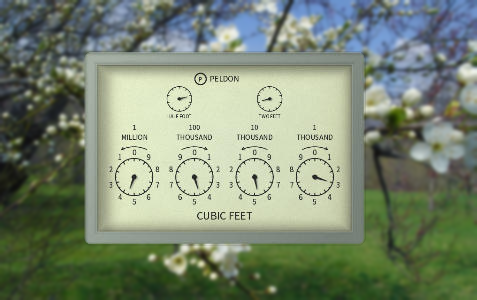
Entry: 445300ft³
